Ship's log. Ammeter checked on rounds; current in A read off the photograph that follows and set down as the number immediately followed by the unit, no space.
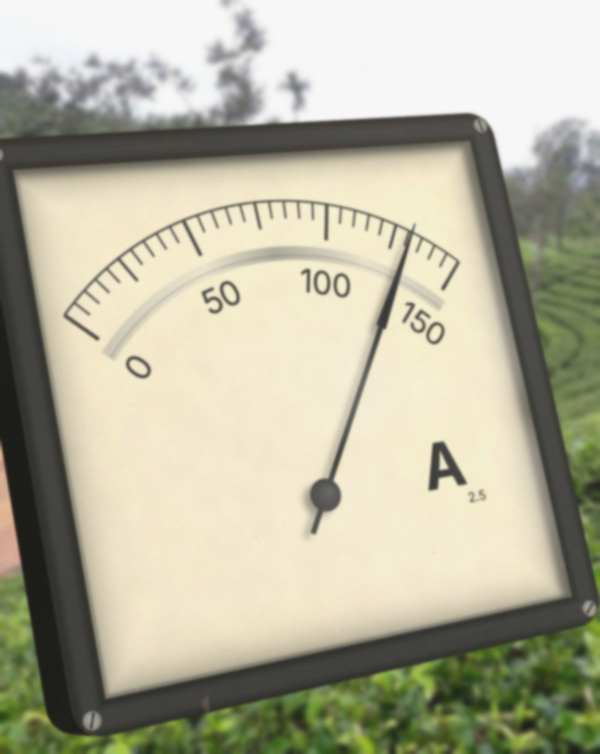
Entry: 130A
